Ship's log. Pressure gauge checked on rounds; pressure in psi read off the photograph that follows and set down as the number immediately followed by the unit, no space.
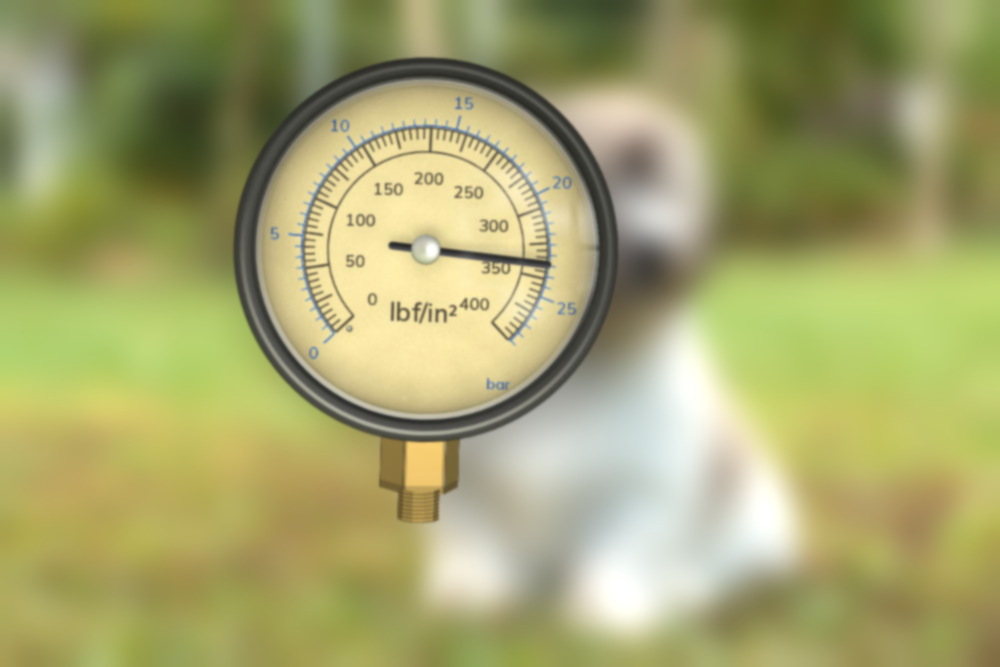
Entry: 340psi
